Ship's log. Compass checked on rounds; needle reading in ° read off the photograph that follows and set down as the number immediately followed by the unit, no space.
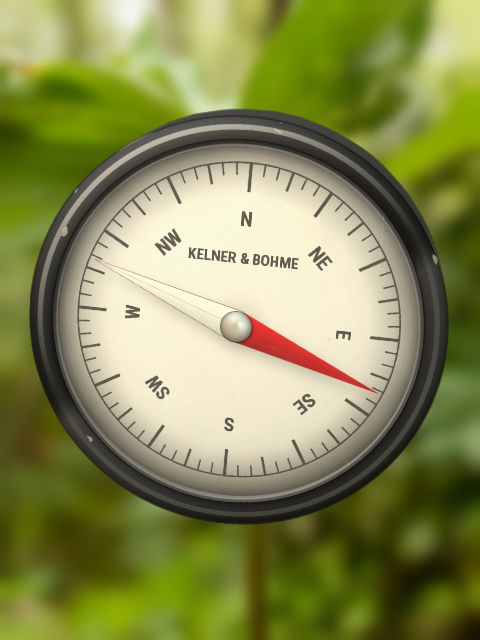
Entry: 110°
